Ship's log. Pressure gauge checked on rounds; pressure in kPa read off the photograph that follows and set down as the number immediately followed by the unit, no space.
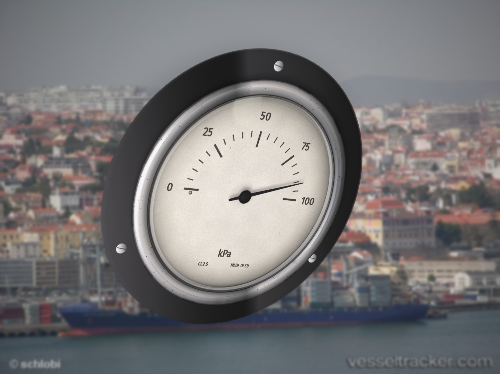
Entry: 90kPa
